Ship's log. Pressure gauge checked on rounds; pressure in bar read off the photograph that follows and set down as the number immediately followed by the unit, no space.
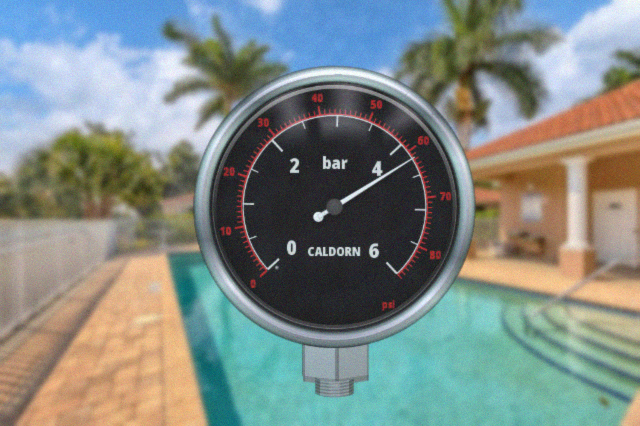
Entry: 4.25bar
